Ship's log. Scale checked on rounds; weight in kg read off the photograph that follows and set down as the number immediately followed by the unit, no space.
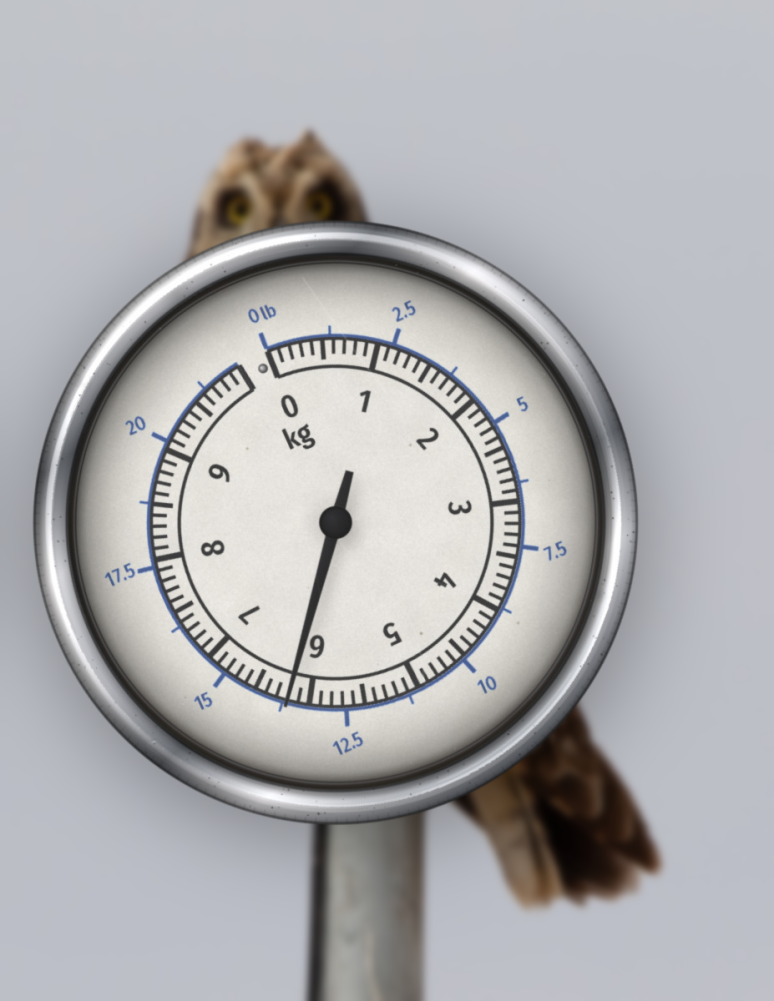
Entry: 6.2kg
